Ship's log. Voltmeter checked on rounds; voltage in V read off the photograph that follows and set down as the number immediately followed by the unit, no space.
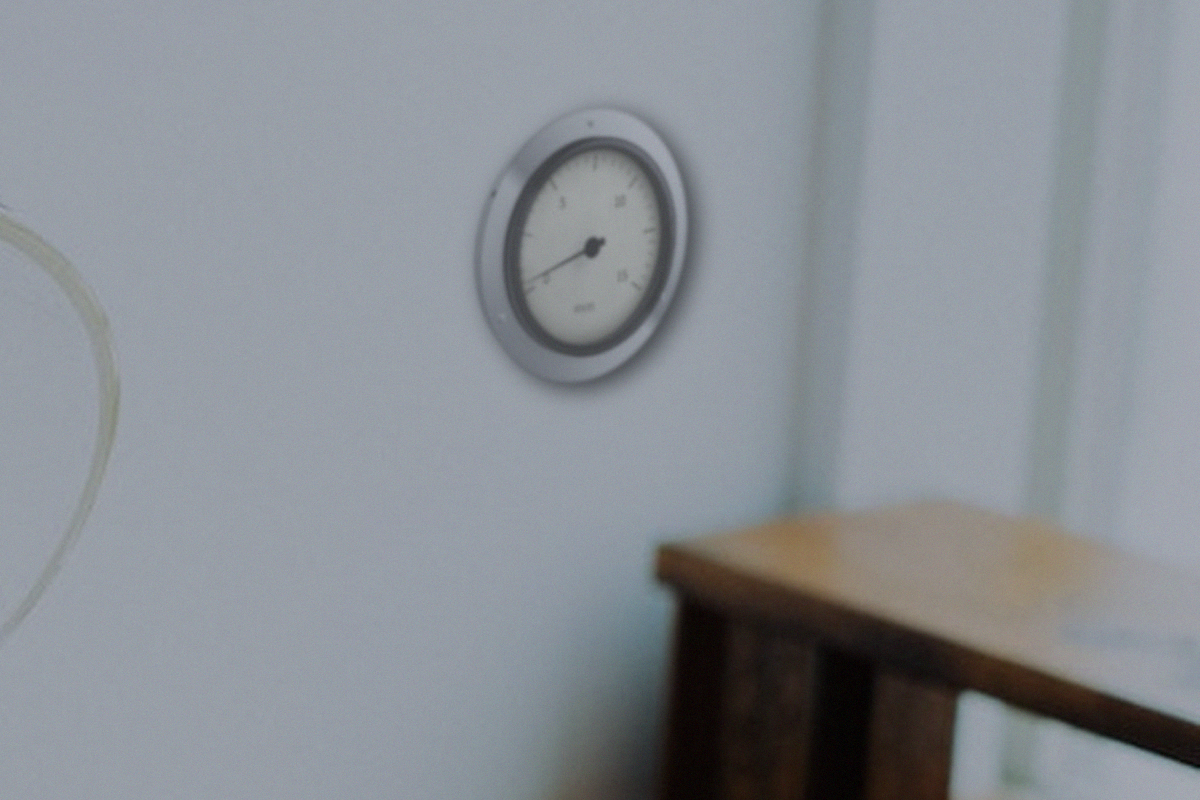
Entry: 0.5V
